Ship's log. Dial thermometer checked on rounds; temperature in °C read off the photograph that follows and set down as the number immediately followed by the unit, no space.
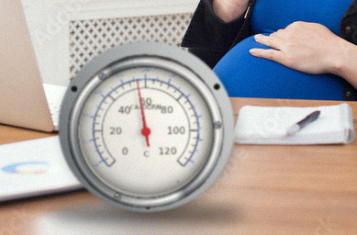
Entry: 56°C
